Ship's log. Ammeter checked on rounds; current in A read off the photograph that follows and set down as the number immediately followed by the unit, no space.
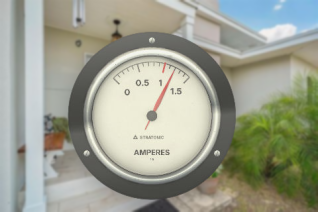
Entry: 1.2A
